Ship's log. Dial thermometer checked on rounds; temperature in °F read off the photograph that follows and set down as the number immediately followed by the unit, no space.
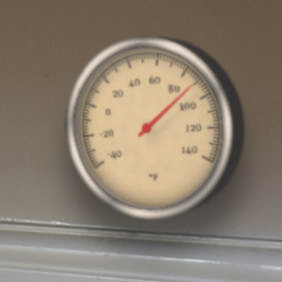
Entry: 90°F
